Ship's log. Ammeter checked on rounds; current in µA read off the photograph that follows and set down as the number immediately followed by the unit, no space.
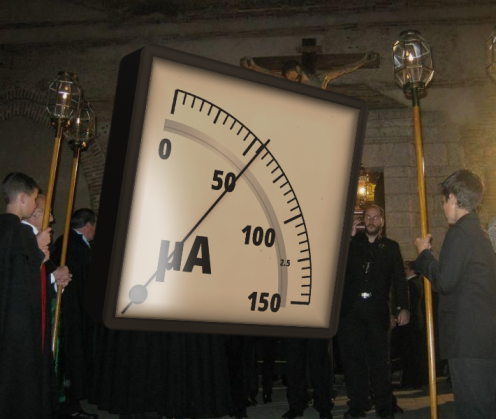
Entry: 55µA
